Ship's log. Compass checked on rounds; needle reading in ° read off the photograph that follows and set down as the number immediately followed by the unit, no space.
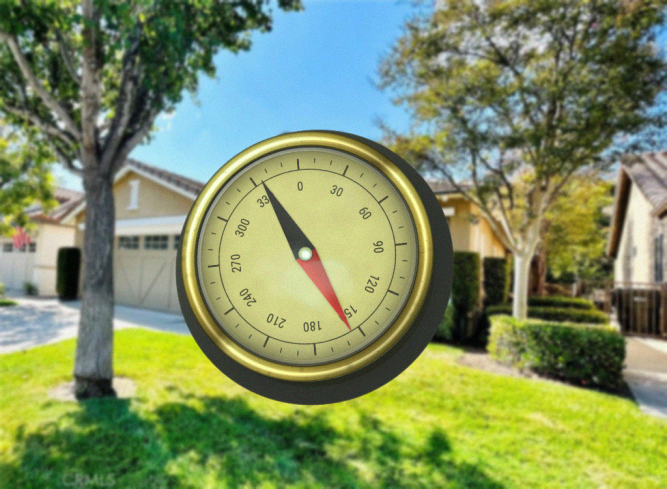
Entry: 155°
